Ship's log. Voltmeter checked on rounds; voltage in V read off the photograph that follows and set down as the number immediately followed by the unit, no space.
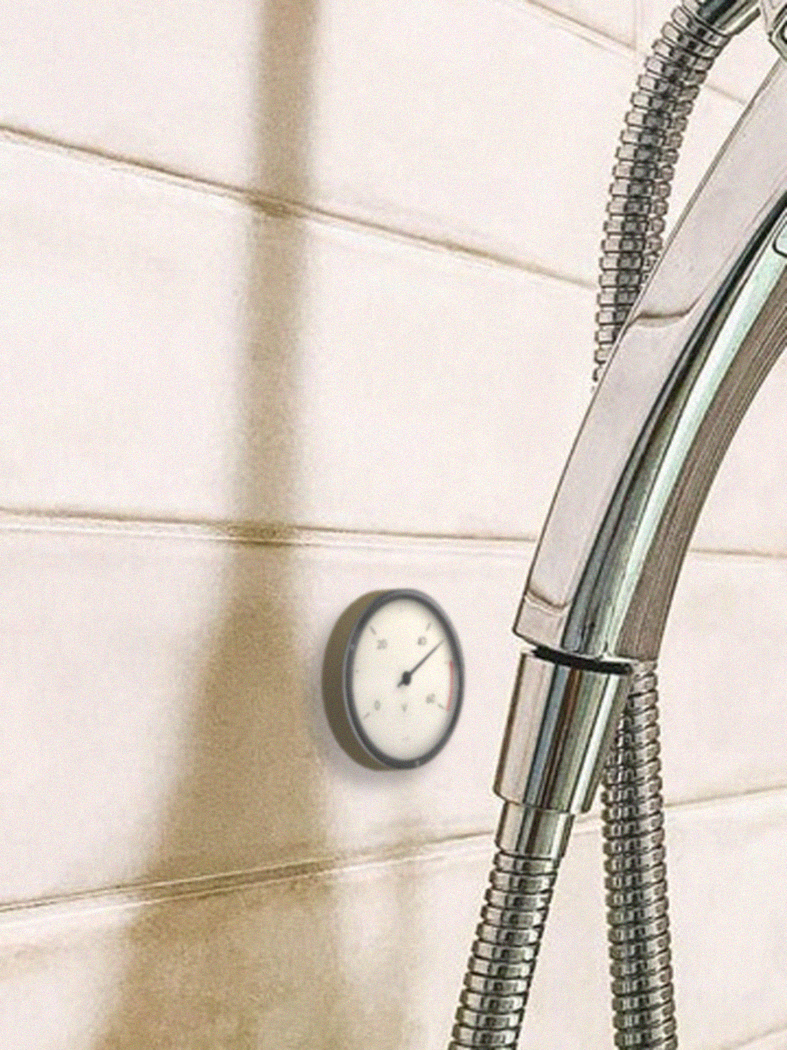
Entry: 45V
